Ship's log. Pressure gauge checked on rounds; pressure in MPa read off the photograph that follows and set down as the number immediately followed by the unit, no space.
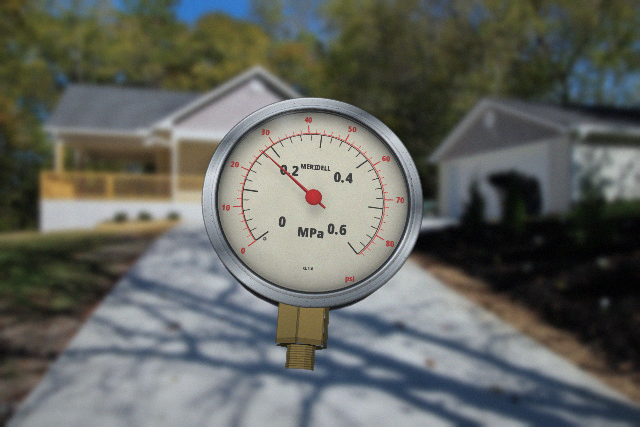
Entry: 0.18MPa
